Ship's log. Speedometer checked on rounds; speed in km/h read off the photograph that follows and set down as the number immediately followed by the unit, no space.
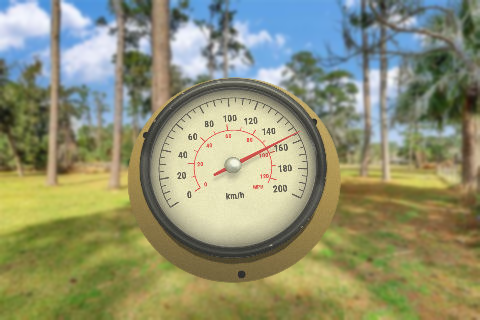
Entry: 155km/h
